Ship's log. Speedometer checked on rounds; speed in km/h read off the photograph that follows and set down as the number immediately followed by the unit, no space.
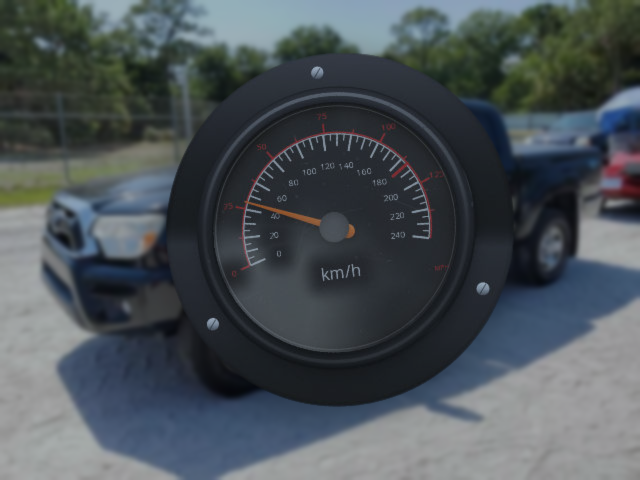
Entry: 45km/h
